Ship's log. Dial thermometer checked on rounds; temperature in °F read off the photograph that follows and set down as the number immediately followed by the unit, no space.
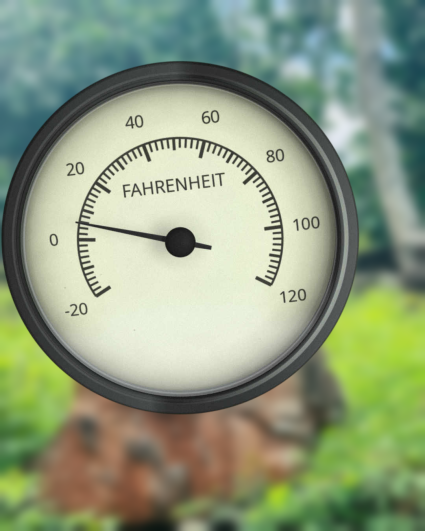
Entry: 6°F
